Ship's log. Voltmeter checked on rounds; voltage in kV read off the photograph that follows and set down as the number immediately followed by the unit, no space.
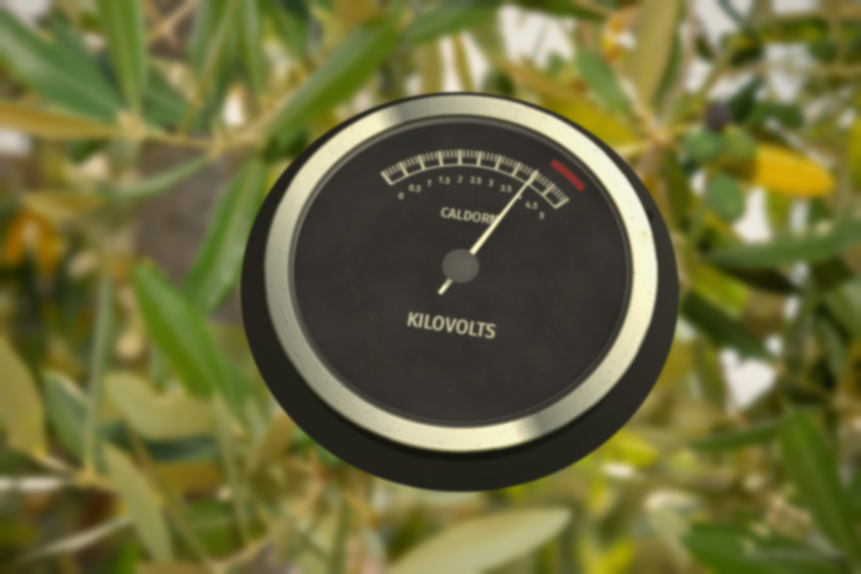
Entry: 4kV
